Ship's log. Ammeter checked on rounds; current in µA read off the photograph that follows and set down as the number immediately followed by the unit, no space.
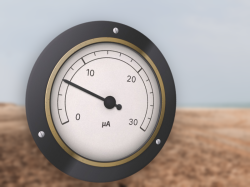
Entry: 6µA
